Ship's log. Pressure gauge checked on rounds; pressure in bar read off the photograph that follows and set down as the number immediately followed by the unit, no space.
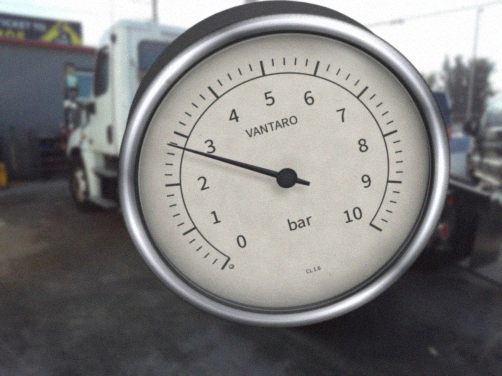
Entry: 2.8bar
